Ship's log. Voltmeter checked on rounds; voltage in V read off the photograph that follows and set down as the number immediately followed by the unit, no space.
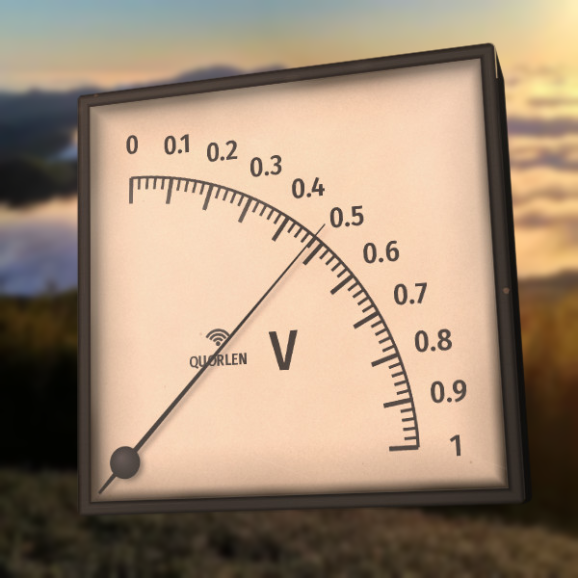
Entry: 0.48V
